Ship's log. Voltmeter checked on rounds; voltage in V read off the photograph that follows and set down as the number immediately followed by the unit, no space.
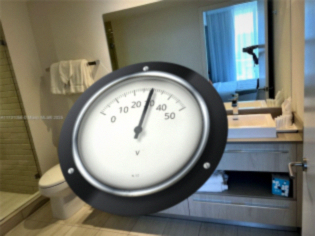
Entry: 30V
